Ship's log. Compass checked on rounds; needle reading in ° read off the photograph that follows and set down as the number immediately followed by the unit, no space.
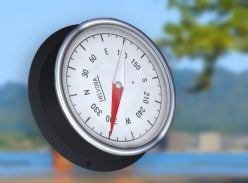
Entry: 300°
